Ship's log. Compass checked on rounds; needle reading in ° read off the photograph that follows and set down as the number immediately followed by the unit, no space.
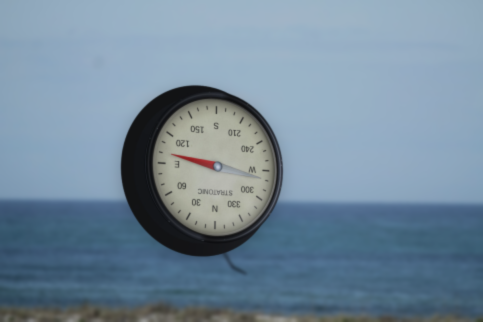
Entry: 100°
